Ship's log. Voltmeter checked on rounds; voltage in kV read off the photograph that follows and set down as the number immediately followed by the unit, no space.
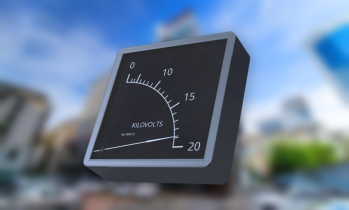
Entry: 19kV
